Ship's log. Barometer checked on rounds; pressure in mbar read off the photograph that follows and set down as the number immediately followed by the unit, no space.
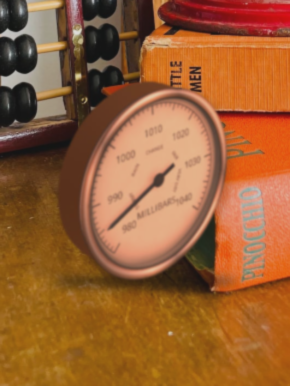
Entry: 985mbar
